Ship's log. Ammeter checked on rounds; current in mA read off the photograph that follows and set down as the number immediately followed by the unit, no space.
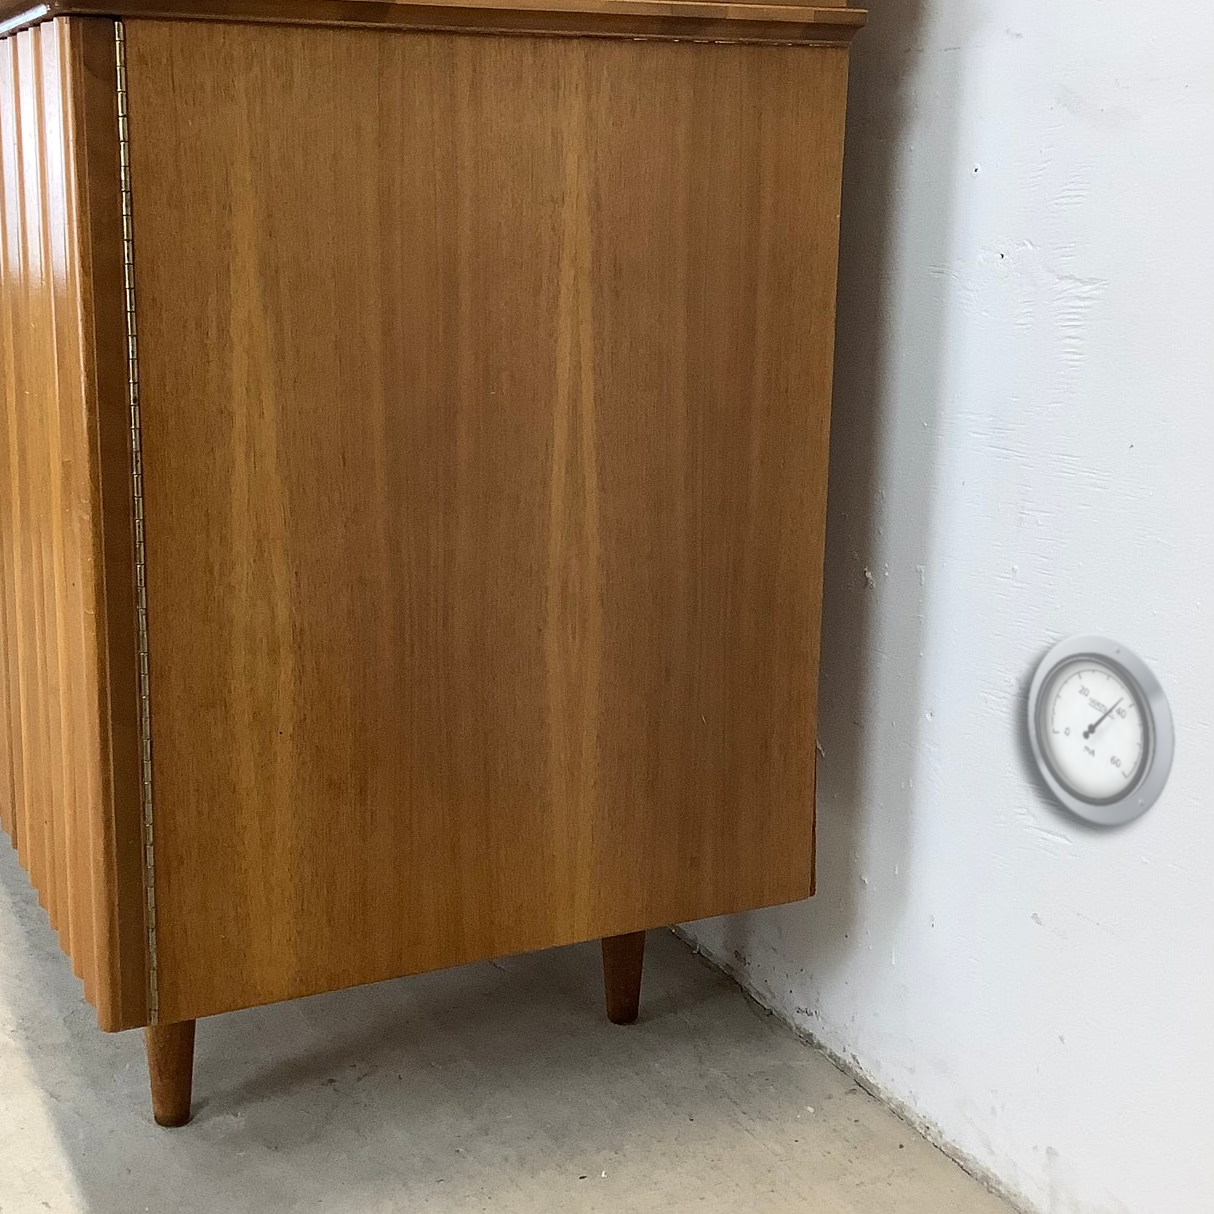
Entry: 37.5mA
